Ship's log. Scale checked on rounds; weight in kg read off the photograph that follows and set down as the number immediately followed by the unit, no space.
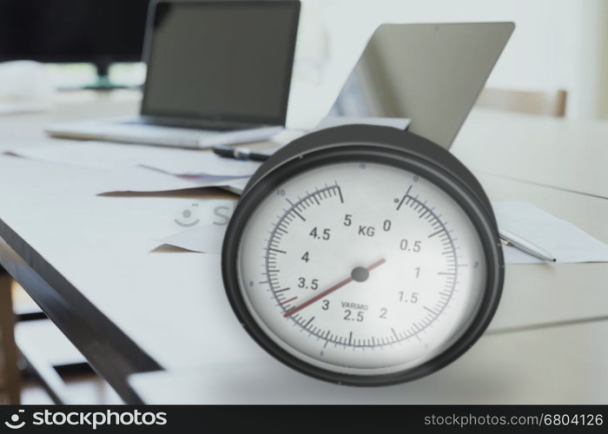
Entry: 3.25kg
